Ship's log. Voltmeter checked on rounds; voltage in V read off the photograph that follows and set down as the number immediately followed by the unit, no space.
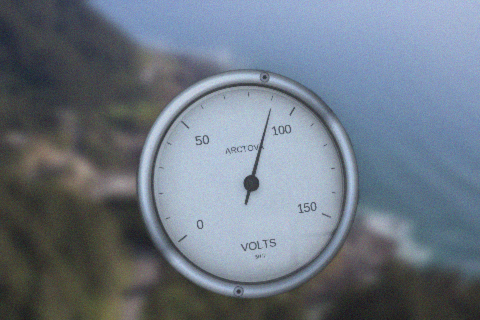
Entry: 90V
